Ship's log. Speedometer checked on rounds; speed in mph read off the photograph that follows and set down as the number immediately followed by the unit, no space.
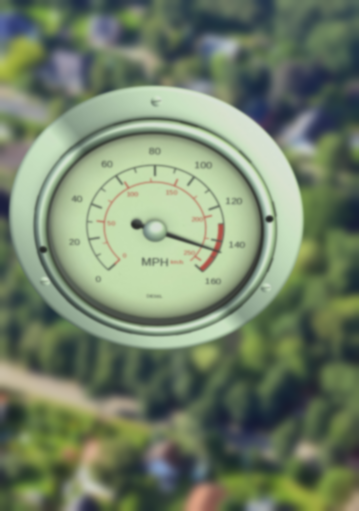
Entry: 145mph
